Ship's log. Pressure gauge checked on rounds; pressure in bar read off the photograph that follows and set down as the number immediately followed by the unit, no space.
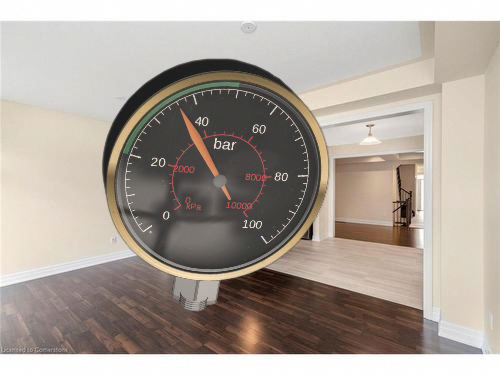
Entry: 36bar
